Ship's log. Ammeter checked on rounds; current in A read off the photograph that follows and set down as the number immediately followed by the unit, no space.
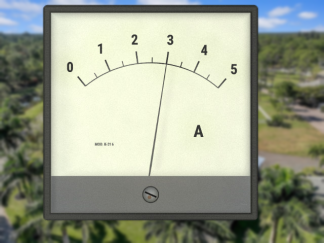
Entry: 3A
